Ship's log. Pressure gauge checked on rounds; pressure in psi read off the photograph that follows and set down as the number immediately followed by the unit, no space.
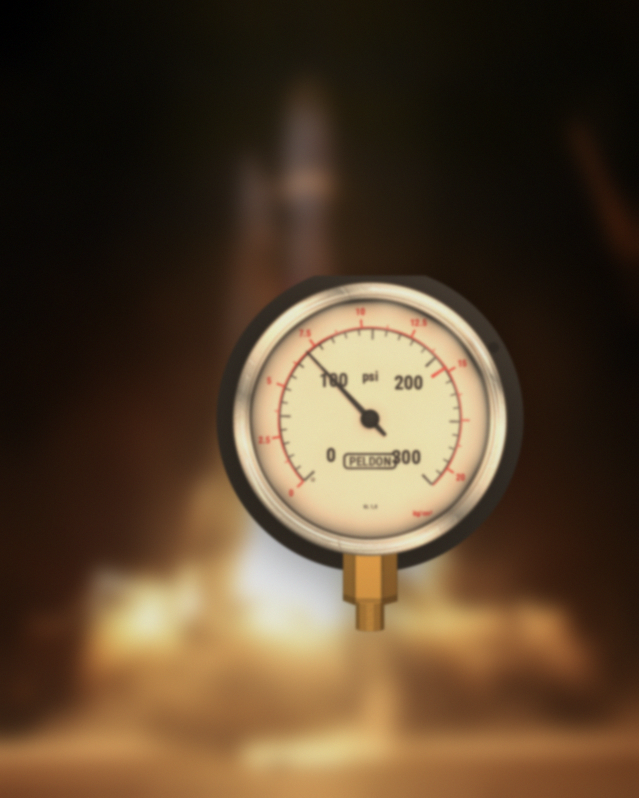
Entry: 100psi
